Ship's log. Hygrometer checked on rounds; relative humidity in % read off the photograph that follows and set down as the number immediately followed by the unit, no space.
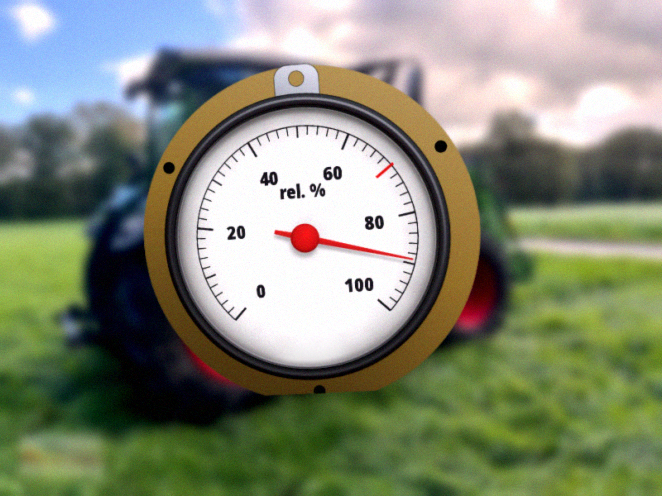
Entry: 89%
